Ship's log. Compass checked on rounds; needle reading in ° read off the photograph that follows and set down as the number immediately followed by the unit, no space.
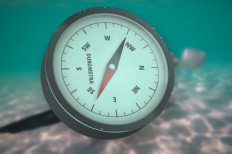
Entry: 120°
